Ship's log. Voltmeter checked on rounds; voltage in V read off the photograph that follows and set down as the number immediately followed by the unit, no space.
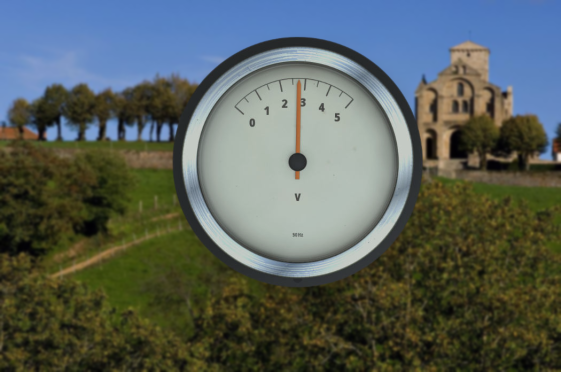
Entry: 2.75V
